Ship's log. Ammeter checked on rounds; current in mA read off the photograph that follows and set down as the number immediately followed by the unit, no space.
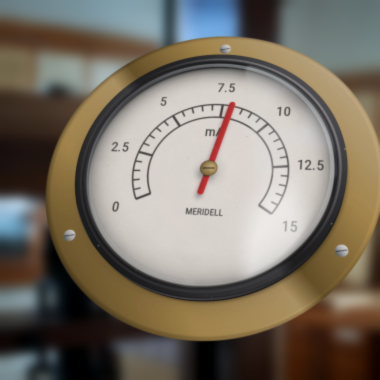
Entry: 8mA
